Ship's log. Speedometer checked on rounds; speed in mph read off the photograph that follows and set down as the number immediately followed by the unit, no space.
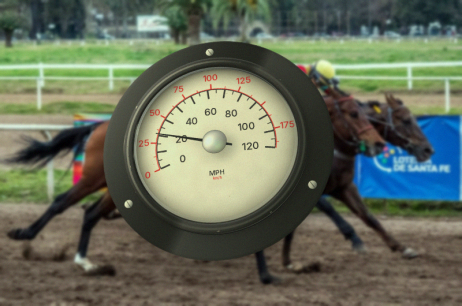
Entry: 20mph
